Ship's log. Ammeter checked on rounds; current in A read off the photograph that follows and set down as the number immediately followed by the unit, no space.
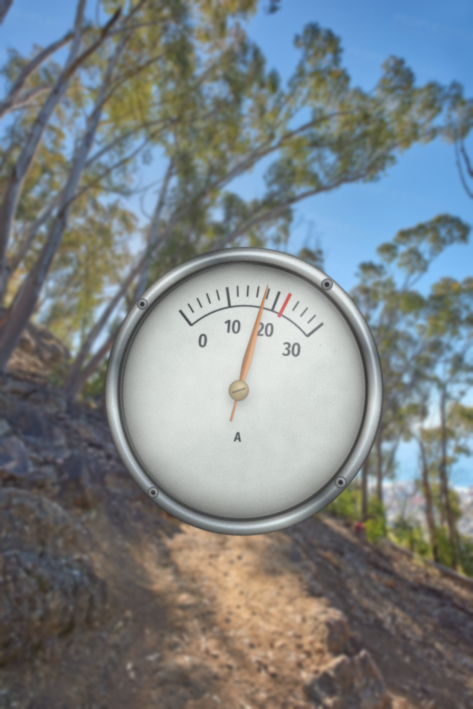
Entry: 18A
